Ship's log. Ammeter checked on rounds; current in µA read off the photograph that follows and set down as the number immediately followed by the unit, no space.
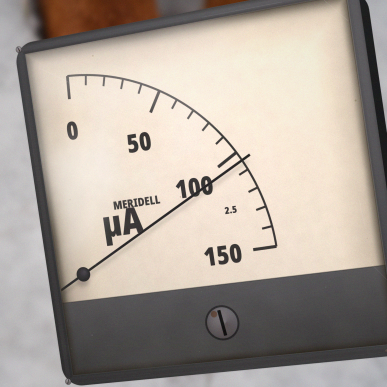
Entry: 105µA
